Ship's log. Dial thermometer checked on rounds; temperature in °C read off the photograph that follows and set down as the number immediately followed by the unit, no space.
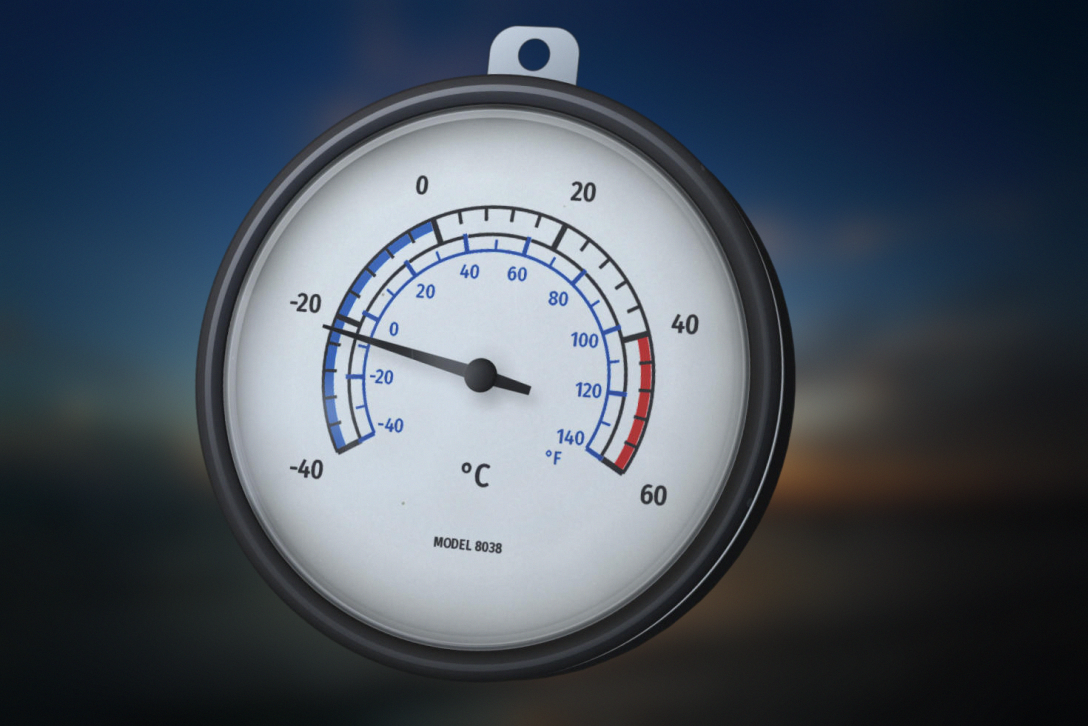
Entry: -22°C
